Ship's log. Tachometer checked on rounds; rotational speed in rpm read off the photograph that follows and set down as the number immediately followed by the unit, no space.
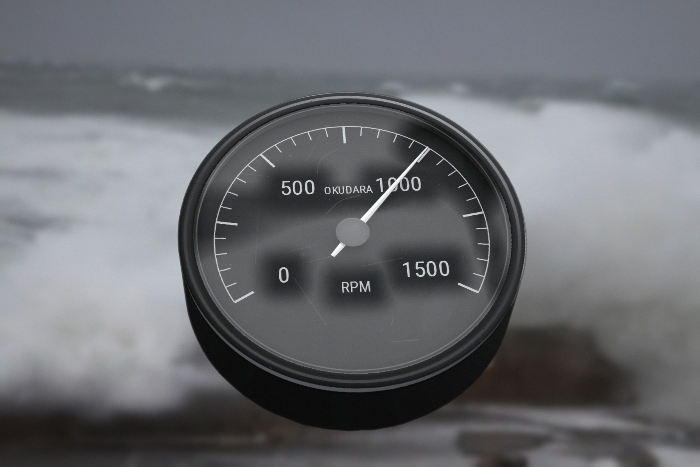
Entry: 1000rpm
